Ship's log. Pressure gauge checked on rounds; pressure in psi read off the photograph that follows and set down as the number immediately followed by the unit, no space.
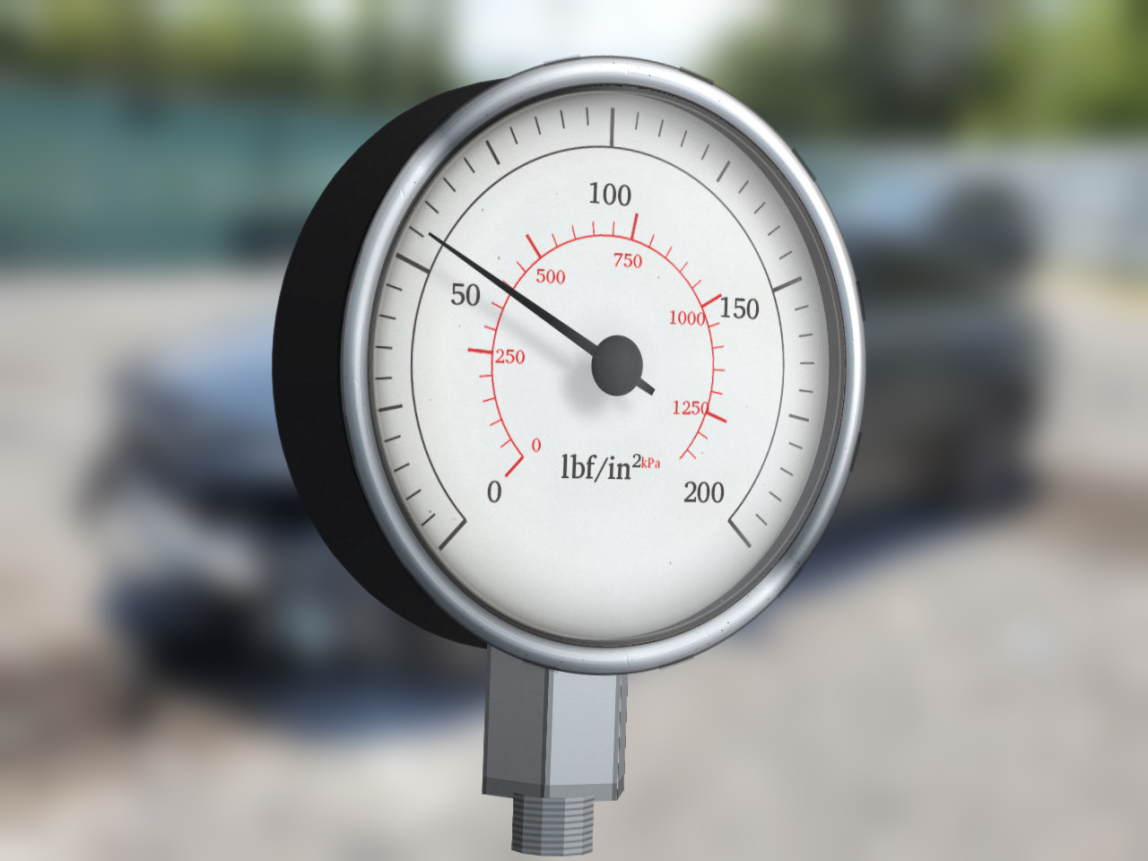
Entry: 55psi
